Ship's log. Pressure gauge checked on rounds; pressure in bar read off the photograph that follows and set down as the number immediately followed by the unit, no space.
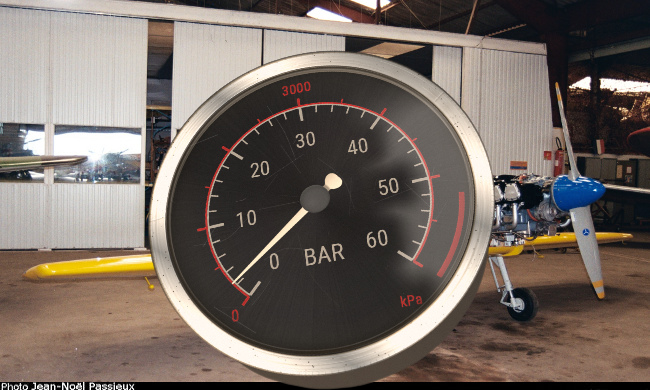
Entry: 2bar
